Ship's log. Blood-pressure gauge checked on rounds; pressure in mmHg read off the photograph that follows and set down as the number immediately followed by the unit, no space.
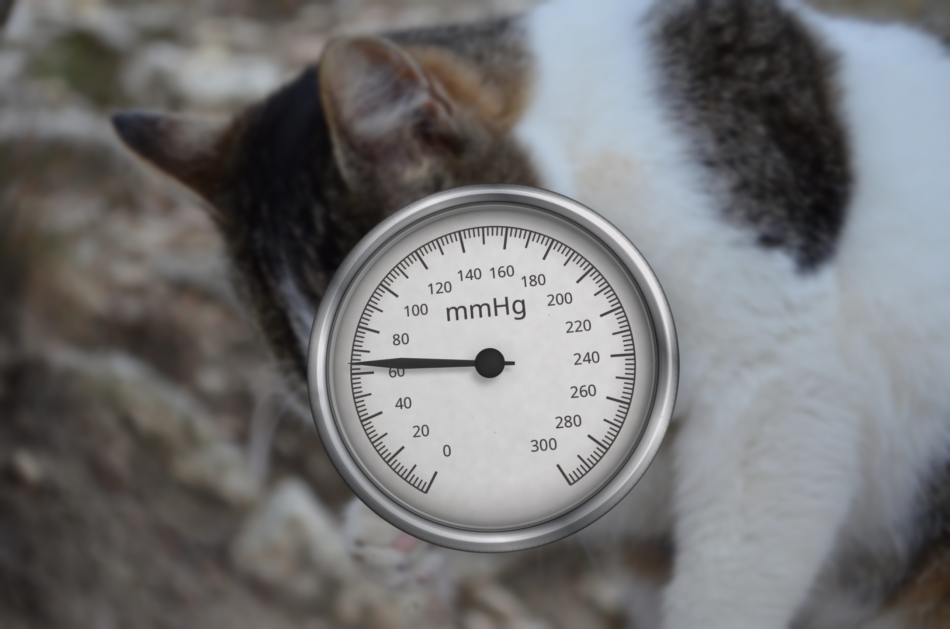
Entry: 64mmHg
